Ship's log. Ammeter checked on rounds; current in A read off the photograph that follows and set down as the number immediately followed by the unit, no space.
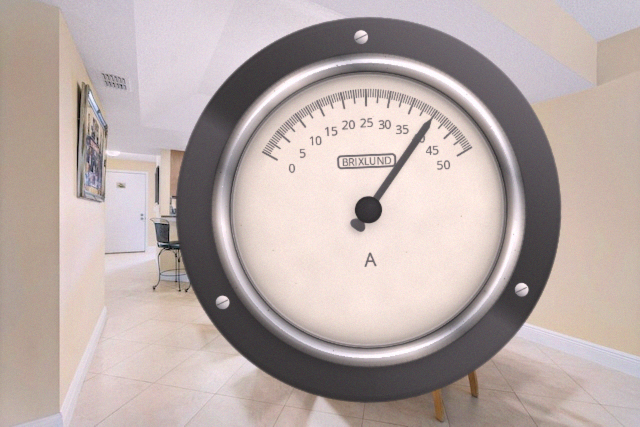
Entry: 40A
